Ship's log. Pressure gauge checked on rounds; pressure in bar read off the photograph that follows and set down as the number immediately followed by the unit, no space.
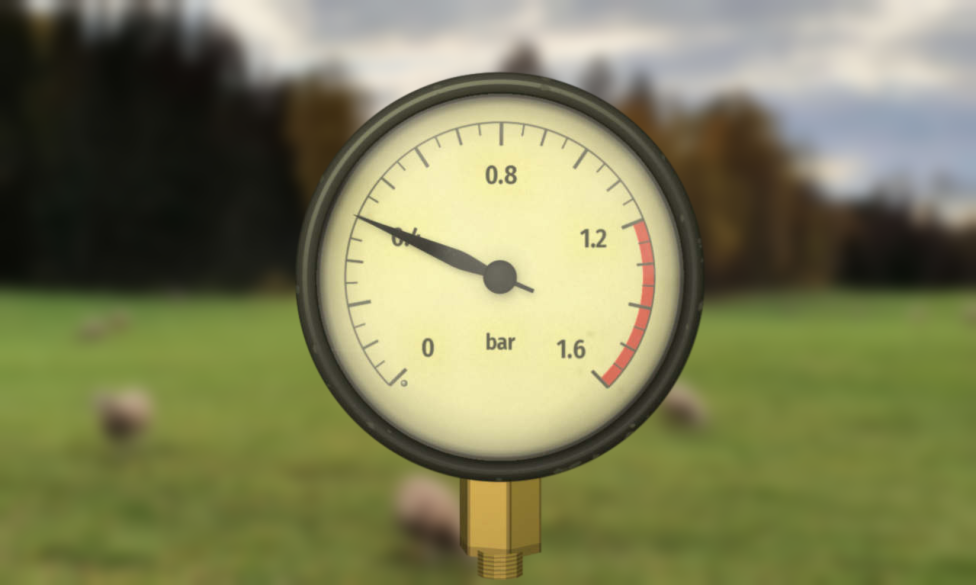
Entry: 0.4bar
